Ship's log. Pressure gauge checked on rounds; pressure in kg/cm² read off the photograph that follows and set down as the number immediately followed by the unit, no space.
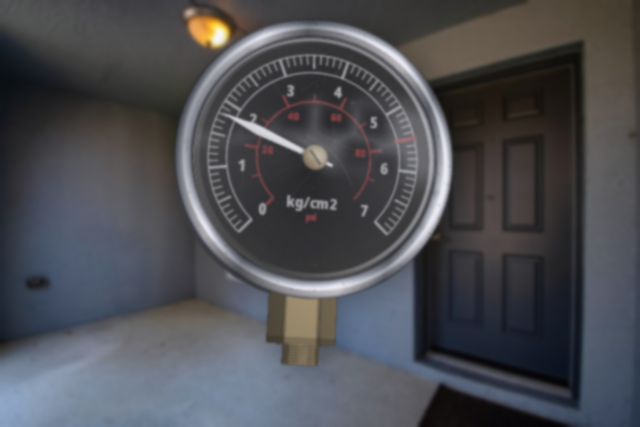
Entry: 1.8kg/cm²
